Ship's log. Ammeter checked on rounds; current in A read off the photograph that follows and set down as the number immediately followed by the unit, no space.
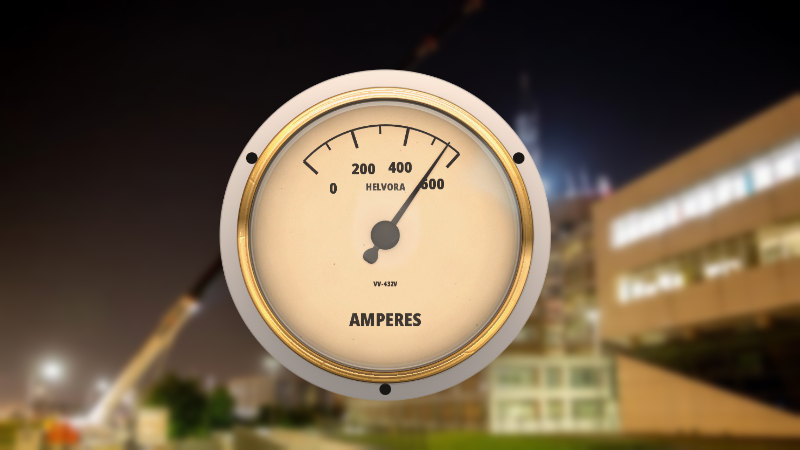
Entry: 550A
